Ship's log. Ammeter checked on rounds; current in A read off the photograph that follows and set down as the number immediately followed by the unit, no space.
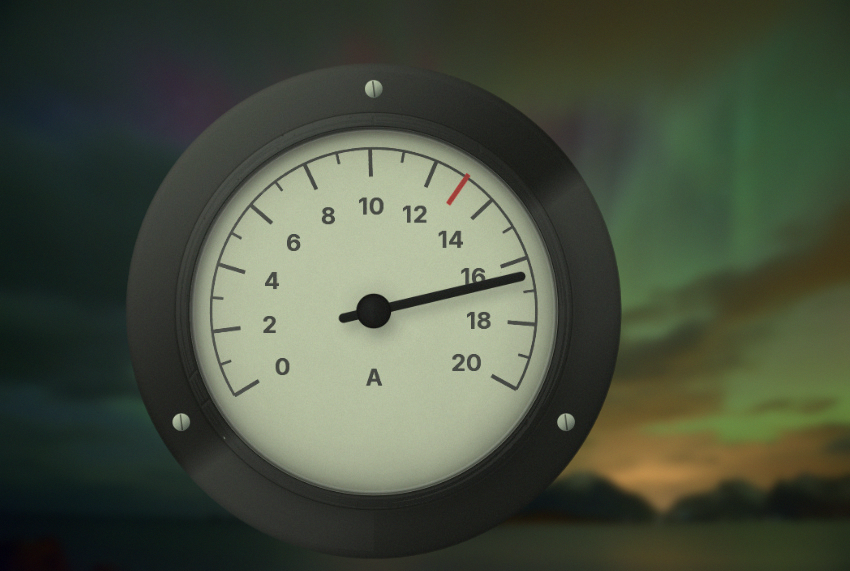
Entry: 16.5A
